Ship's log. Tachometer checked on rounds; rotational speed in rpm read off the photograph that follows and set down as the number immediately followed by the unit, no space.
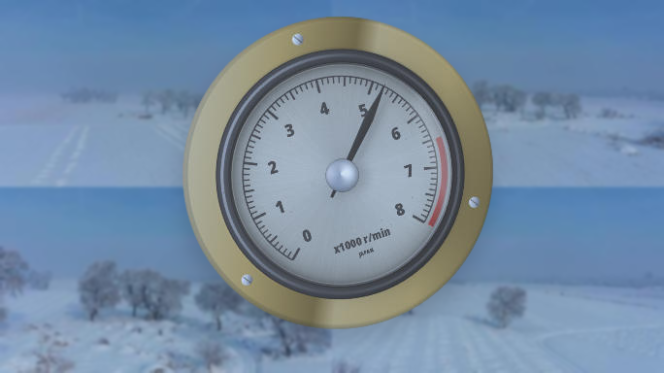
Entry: 5200rpm
